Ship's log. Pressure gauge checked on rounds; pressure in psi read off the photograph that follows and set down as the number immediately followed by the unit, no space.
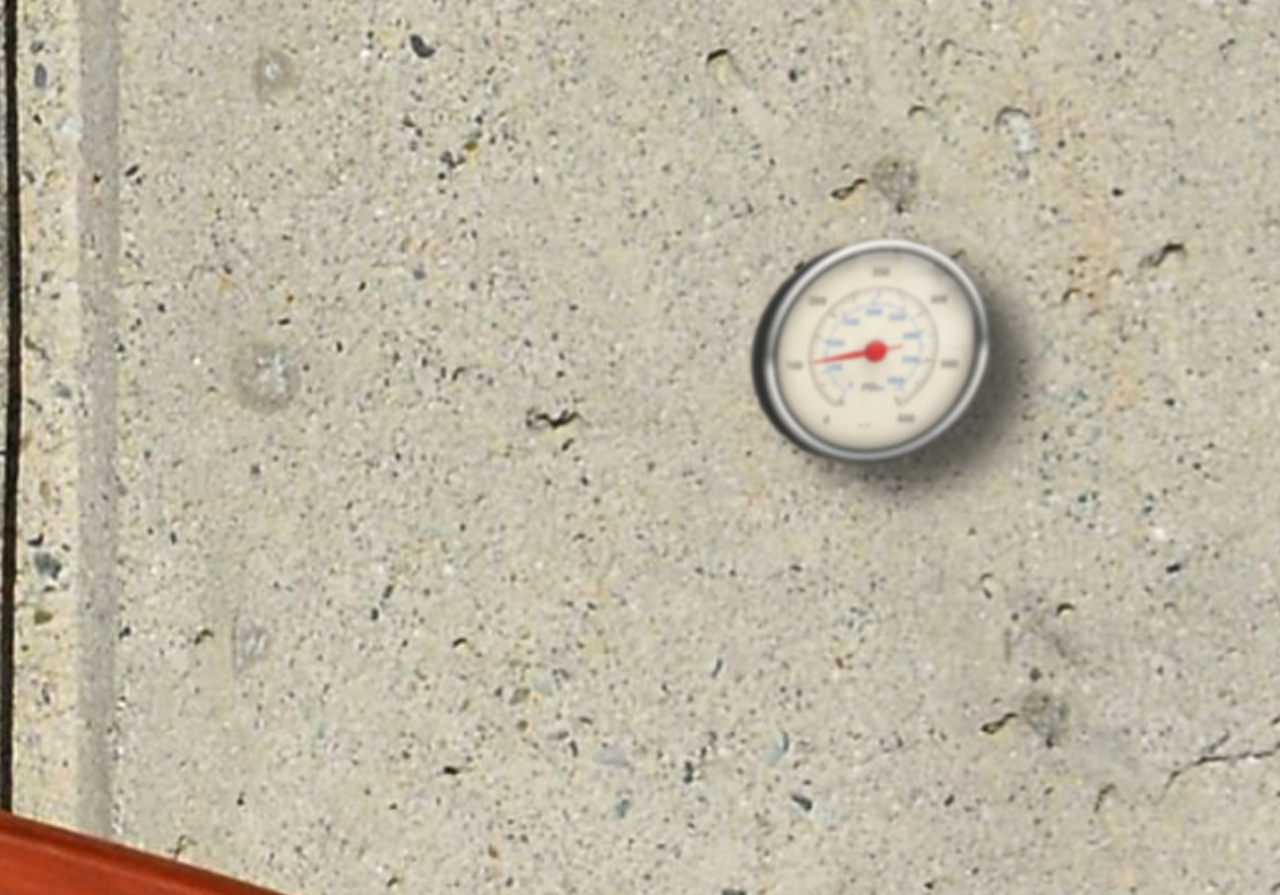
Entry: 100psi
